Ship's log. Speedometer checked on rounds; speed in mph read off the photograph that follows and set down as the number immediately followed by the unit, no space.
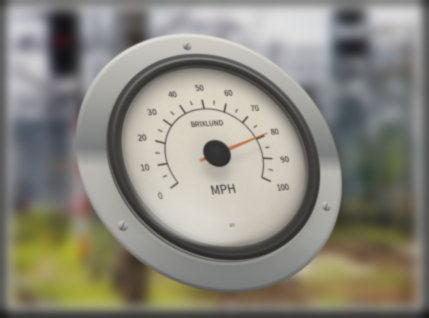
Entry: 80mph
